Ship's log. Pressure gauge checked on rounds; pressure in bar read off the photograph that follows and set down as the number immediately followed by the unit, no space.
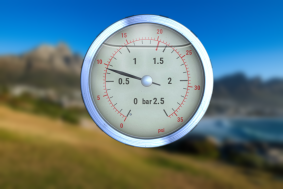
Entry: 0.65bar
